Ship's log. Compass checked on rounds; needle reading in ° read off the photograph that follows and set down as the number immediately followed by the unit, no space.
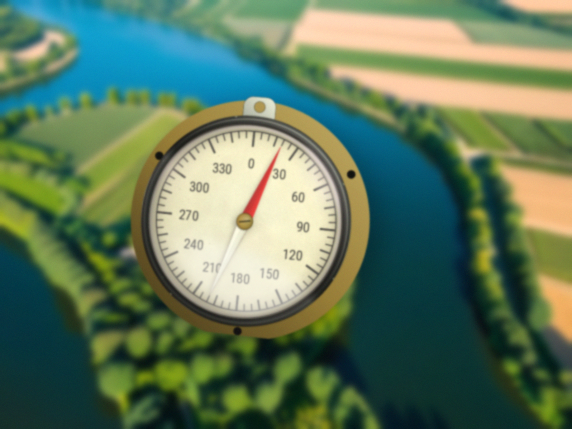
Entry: 20°
